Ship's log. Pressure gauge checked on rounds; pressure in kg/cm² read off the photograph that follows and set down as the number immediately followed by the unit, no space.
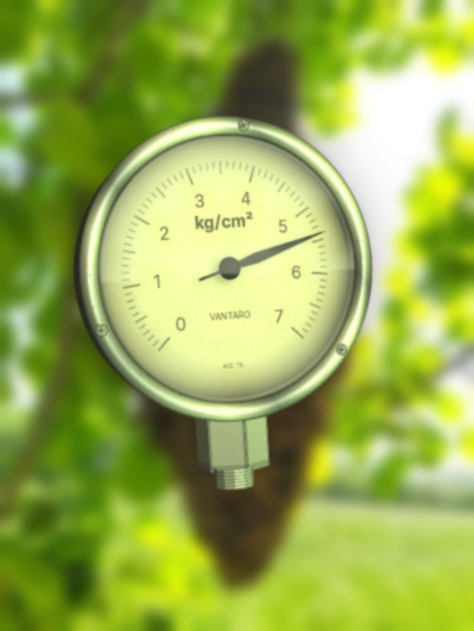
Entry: 5.4kg/cm²
